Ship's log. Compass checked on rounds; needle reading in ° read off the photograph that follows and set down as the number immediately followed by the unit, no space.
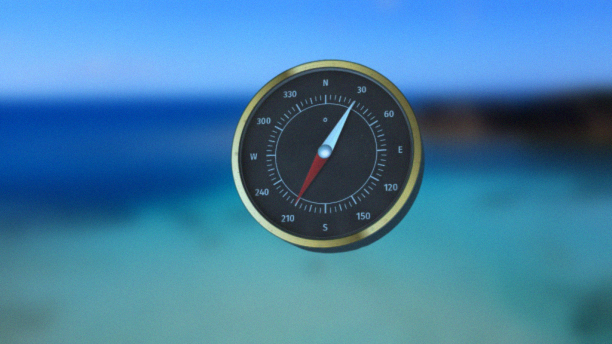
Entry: 210°
